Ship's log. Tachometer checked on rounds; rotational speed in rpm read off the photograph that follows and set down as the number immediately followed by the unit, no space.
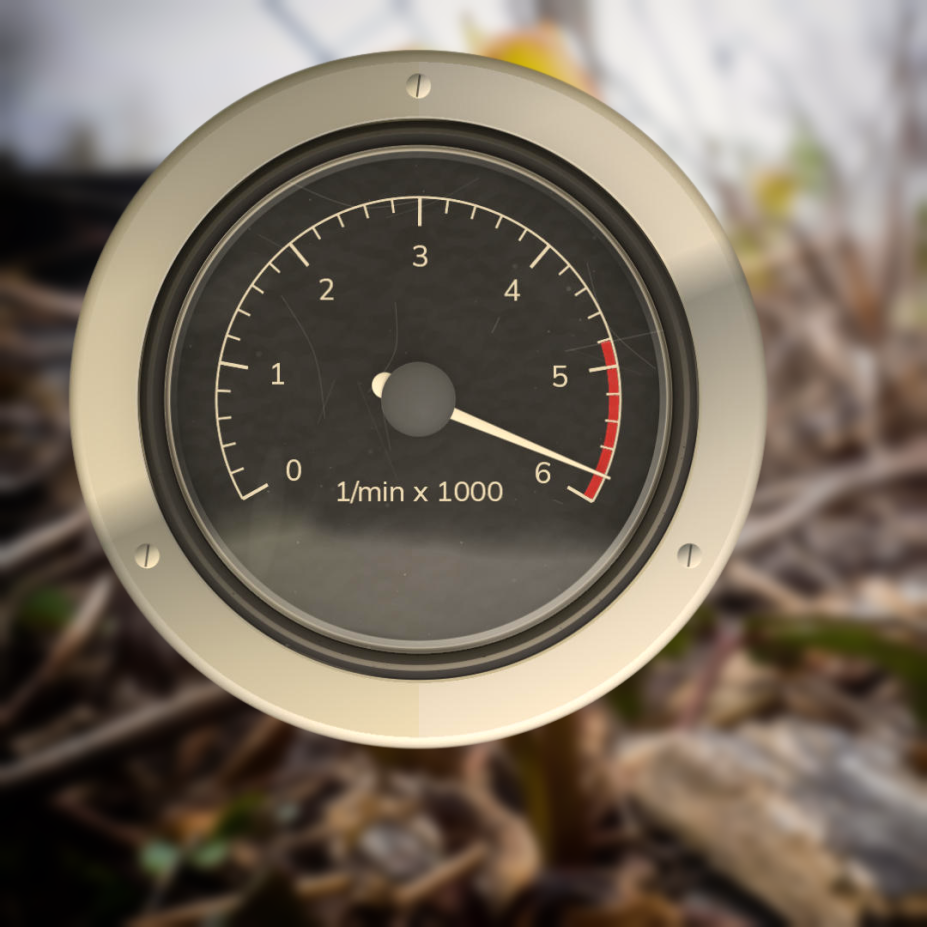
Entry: 5800rpm
